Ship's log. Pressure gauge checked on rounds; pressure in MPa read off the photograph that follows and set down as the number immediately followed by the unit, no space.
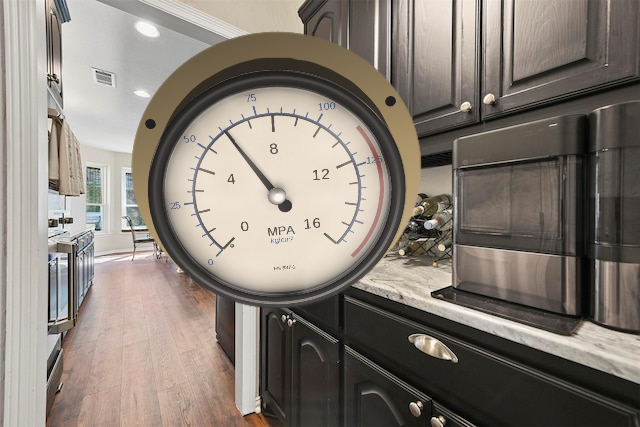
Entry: 6MPa
